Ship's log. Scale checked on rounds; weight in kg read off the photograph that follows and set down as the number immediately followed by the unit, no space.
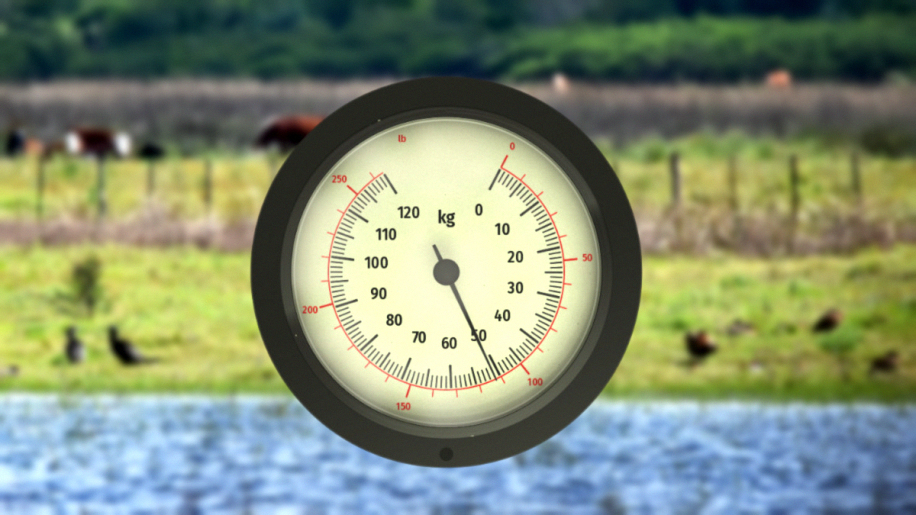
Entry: 51kg
